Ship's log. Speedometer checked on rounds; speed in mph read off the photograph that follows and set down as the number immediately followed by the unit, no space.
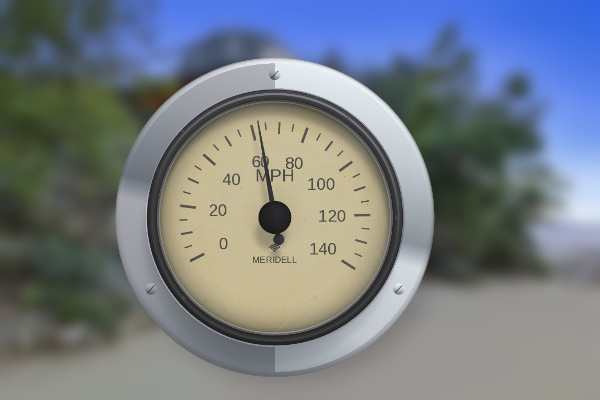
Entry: 62.5mph
